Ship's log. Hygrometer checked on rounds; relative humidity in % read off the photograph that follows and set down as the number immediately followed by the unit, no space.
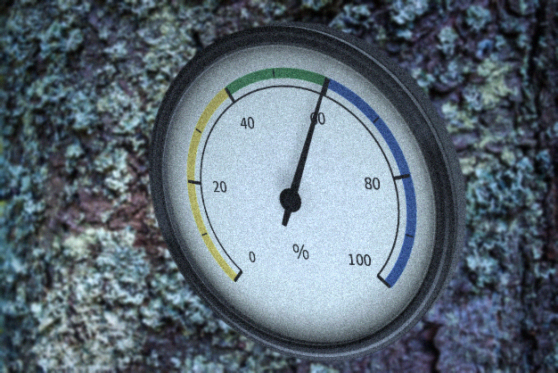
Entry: 60%
